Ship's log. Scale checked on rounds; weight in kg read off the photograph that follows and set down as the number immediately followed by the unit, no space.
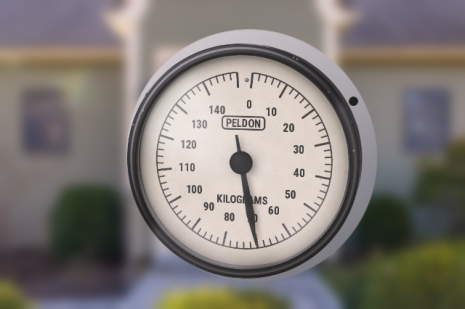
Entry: 70kg
